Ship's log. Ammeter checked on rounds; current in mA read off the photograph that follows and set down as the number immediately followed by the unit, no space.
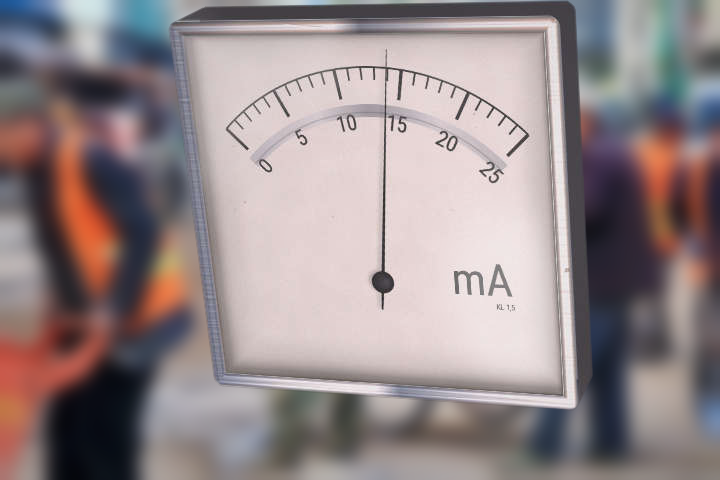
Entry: 14mA
